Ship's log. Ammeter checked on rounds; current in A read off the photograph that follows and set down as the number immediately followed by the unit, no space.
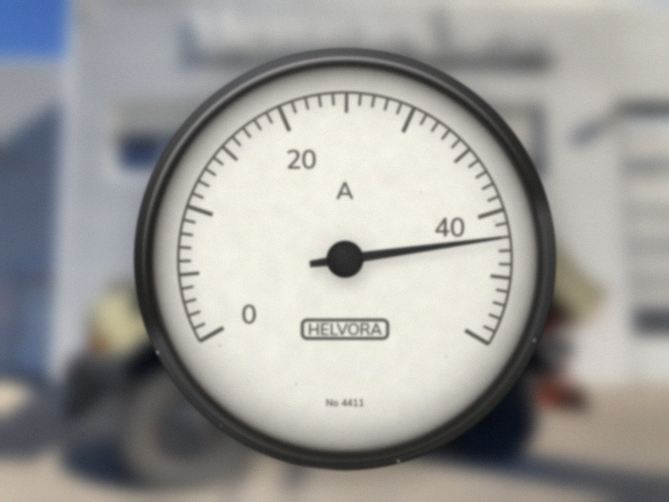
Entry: 42A
